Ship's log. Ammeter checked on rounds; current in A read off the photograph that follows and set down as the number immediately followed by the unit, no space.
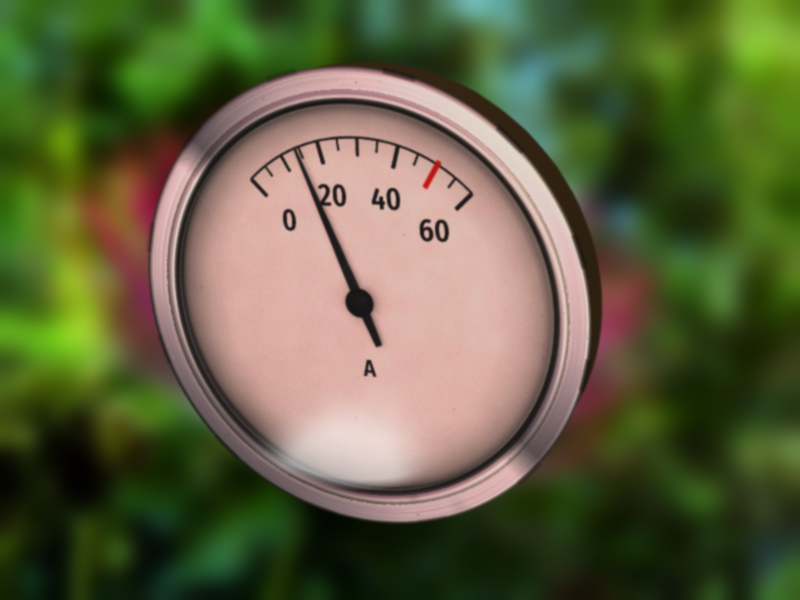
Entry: 15A
